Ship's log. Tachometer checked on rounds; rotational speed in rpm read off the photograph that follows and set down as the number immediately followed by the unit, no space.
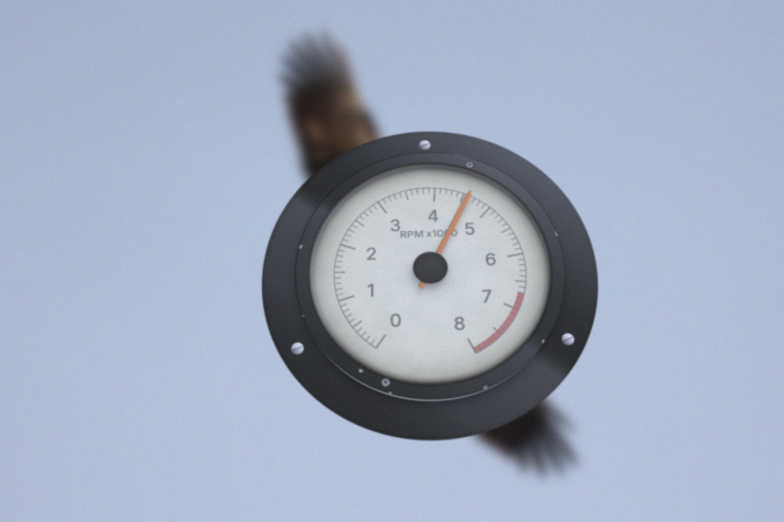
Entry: 4600rpm
